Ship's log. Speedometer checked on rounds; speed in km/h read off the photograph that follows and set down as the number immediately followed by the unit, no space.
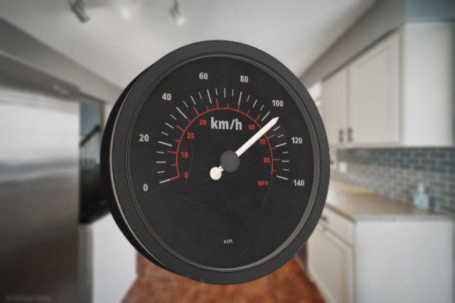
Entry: 105km/h
